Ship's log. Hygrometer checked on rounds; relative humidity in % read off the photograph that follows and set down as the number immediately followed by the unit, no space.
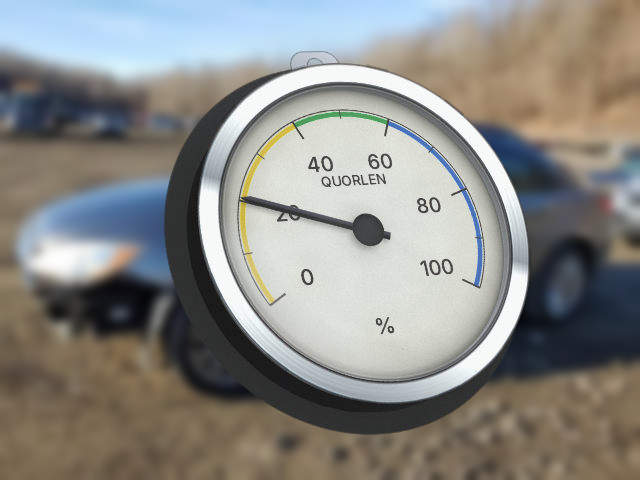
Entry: 20%
